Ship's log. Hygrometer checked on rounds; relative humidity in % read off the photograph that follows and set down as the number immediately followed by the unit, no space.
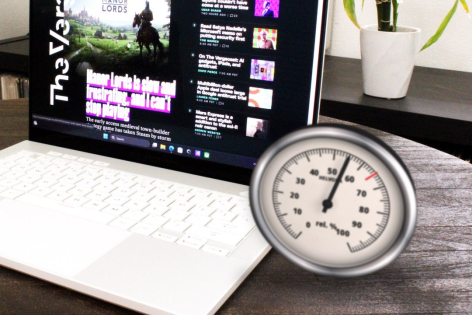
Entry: 55%
